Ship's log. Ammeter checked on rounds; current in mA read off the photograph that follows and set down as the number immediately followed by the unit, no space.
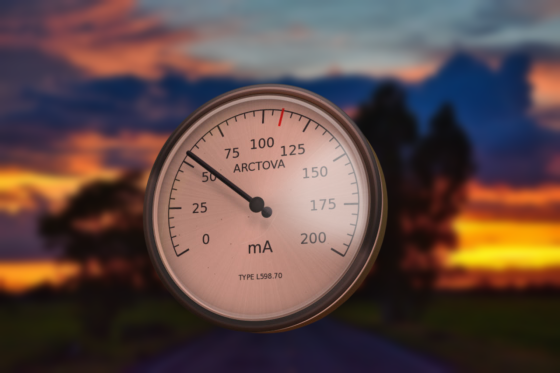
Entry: 55mA
